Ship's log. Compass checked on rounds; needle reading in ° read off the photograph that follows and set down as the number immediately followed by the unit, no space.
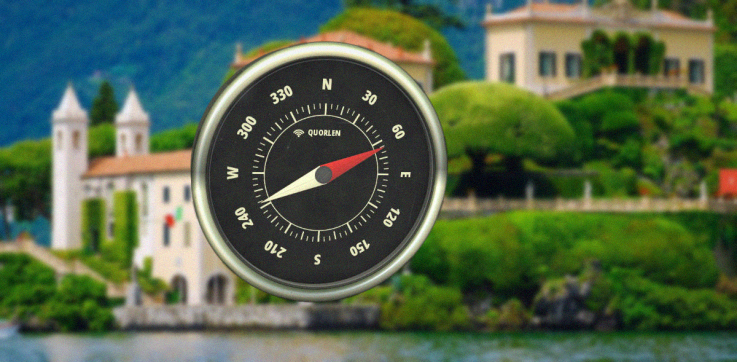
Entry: 65°
